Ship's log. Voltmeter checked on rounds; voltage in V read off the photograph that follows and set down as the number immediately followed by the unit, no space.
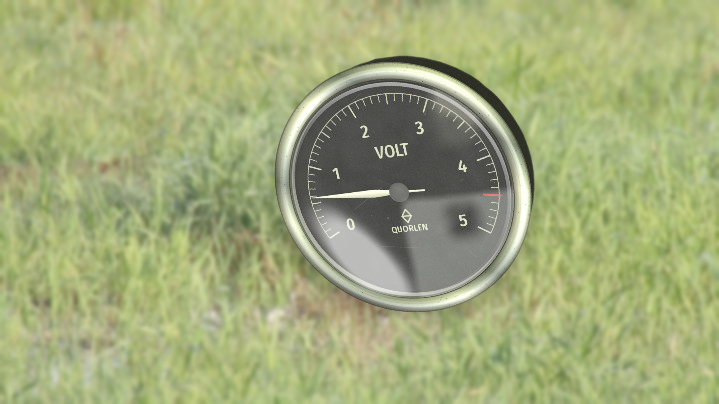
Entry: 0.6V
